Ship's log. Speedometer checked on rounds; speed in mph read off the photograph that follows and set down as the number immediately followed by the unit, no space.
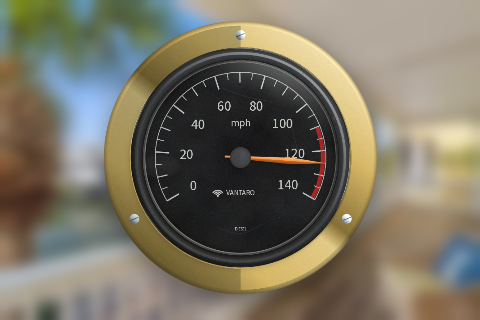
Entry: 125mph
